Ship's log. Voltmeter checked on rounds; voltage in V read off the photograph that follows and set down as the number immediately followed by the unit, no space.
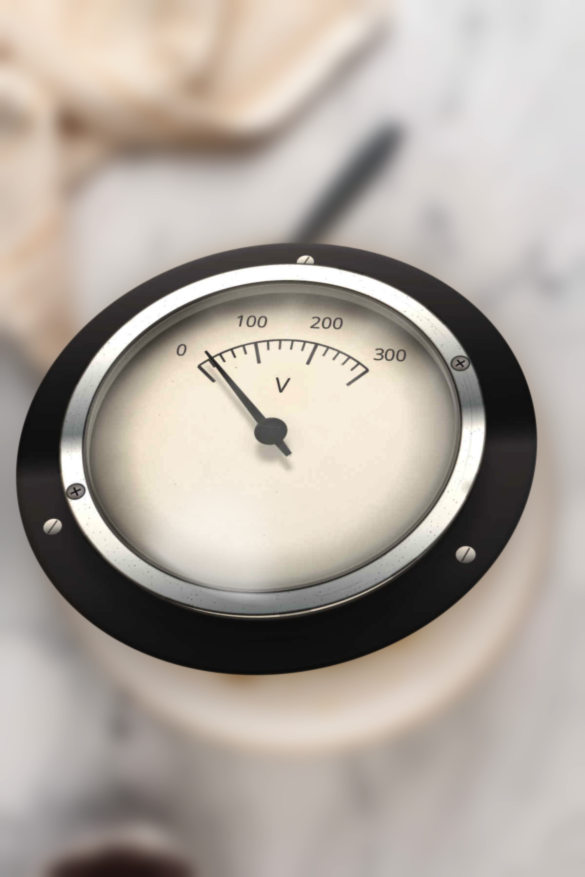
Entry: 20V
